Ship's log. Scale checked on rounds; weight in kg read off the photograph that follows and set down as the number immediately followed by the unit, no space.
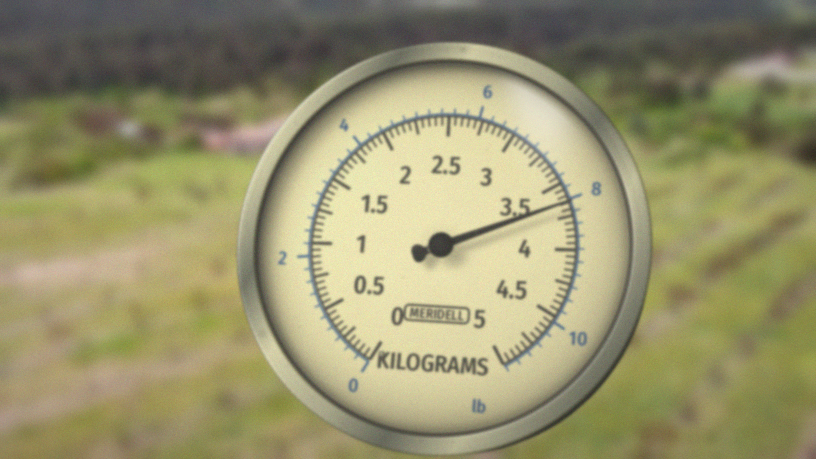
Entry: 3.65kg
